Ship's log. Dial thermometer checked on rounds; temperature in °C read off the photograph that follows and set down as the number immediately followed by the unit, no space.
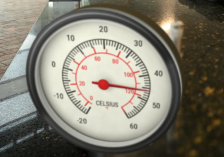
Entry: 45°C
